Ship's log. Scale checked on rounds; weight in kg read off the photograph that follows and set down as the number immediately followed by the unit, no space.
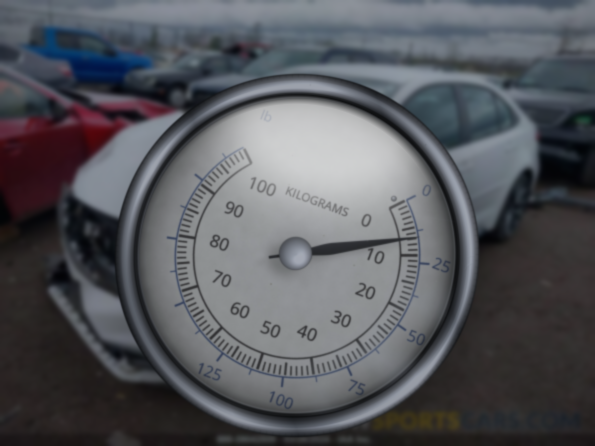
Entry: 7kg
